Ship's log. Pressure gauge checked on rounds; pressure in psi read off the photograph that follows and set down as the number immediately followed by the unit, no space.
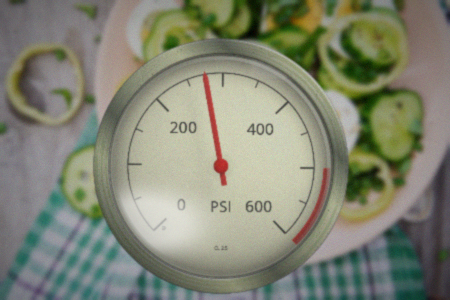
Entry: 275psi
